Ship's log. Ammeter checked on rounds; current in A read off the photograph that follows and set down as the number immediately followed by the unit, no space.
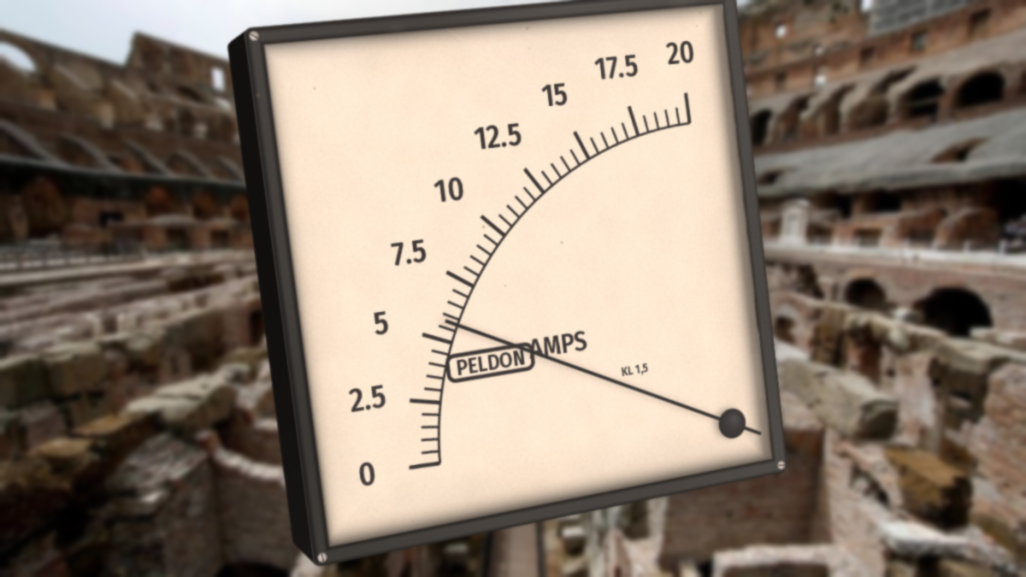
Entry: 5.75A
